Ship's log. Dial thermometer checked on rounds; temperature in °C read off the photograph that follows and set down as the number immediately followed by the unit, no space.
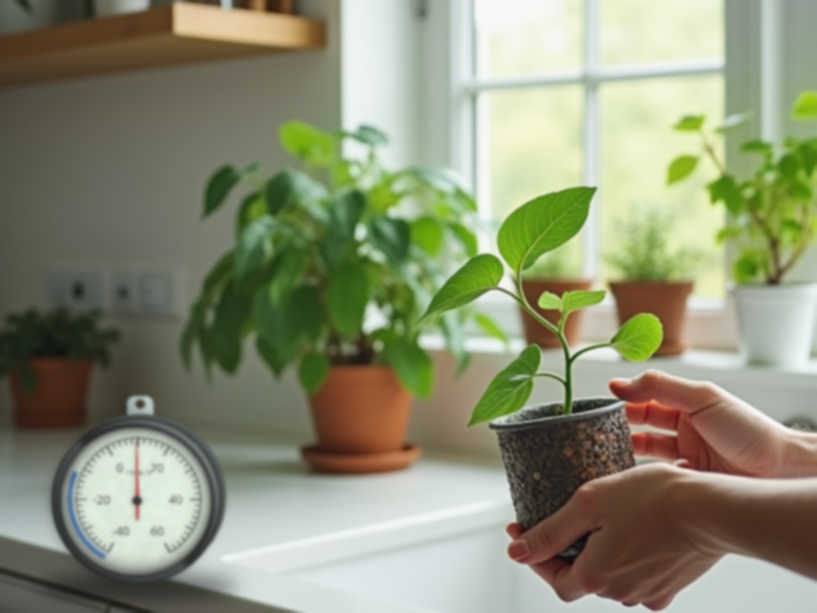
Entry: 10°C
